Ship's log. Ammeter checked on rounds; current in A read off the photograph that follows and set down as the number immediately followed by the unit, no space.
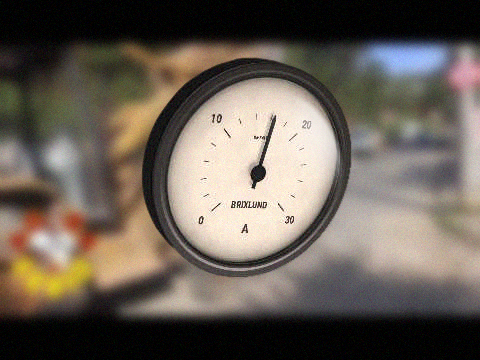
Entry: 16A
